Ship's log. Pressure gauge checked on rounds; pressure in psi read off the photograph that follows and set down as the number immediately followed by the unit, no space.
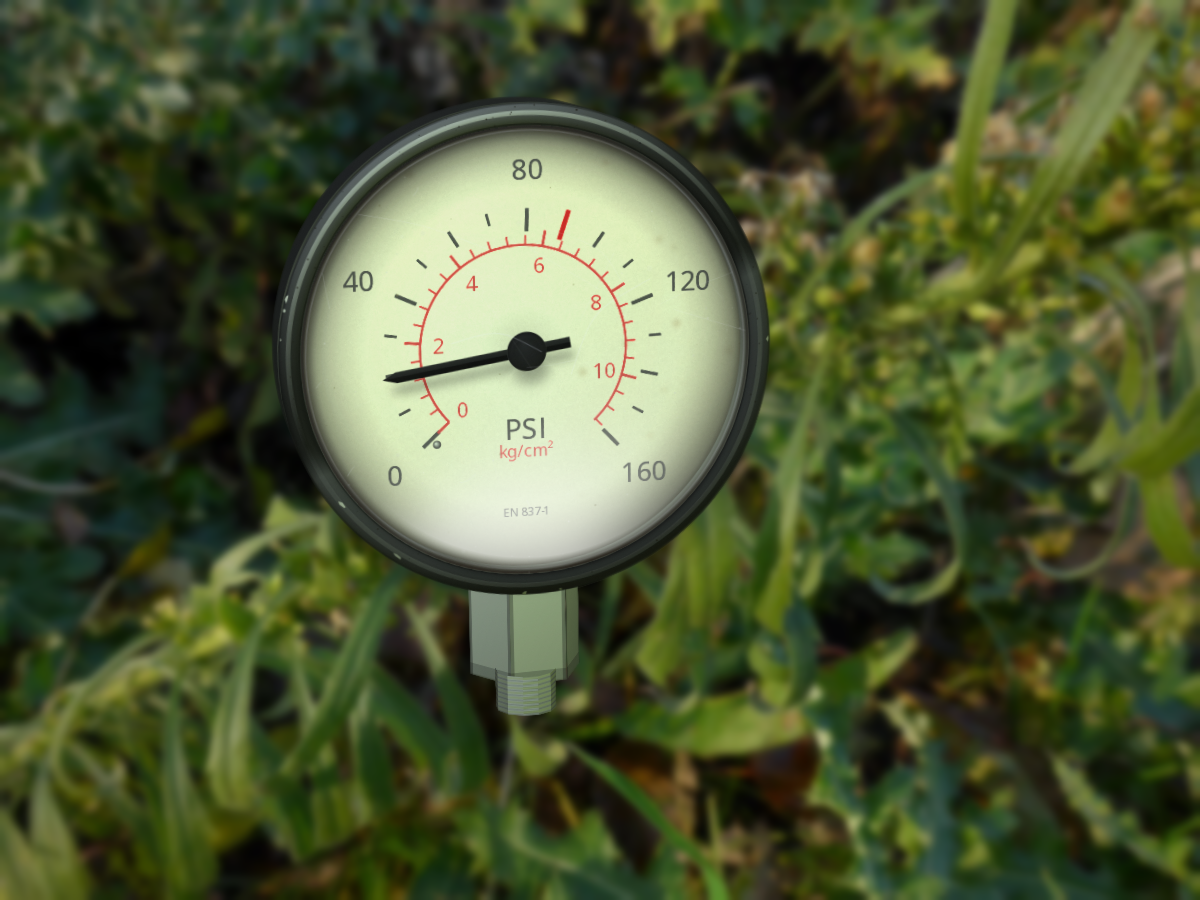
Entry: 20psi
